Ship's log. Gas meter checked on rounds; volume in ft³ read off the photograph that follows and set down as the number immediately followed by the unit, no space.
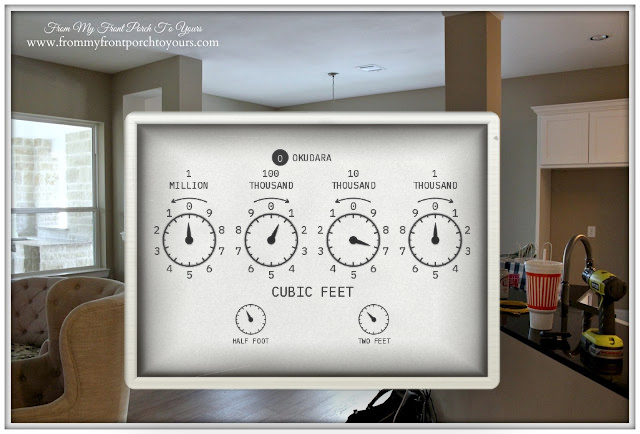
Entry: 7000ft³
